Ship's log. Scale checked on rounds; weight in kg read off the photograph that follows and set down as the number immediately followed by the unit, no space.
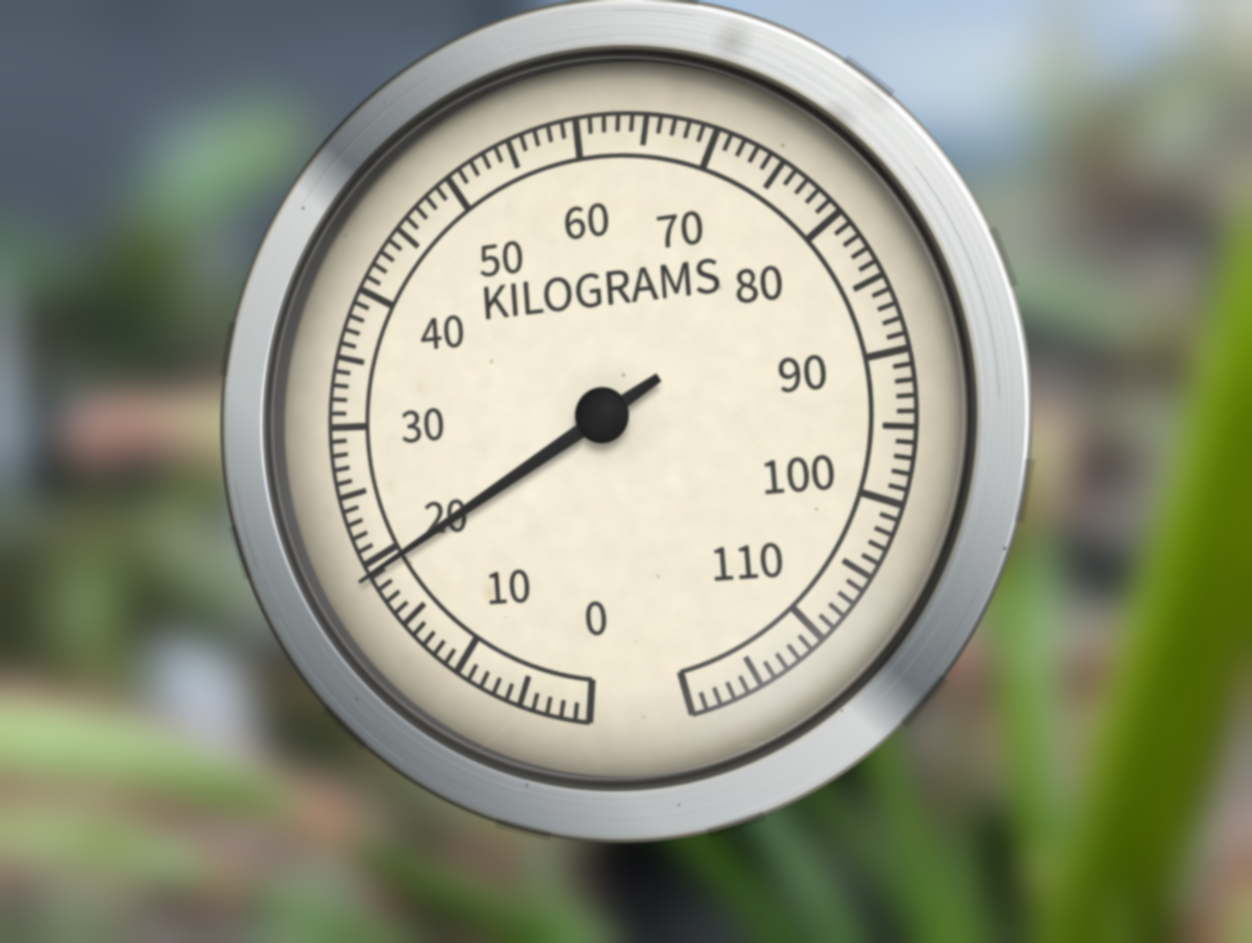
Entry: 19kg
